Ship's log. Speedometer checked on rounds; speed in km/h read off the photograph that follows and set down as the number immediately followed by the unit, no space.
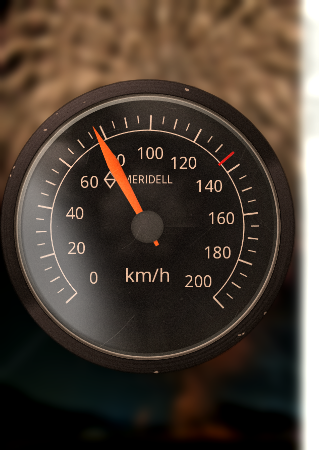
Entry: 77.5km/h
